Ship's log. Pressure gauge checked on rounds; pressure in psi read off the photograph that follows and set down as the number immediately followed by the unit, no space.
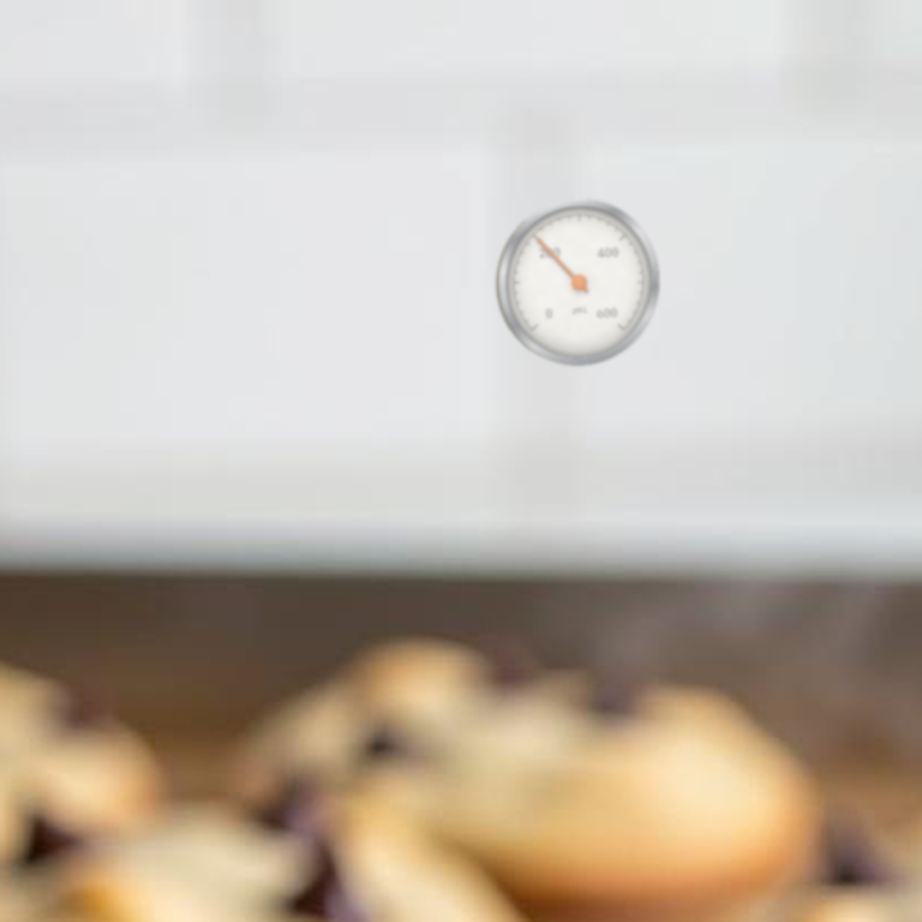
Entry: 200psi
